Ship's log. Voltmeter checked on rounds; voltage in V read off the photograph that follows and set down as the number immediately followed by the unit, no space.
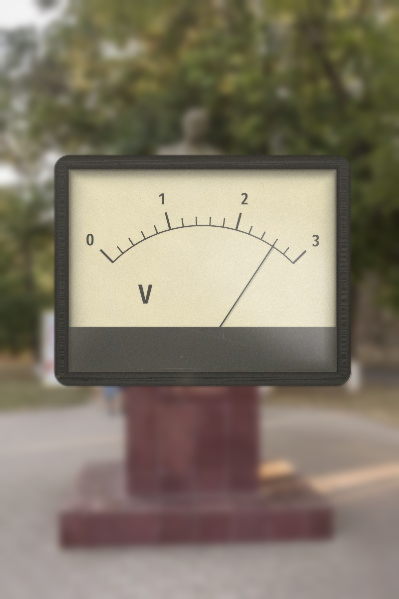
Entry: 2.6V
